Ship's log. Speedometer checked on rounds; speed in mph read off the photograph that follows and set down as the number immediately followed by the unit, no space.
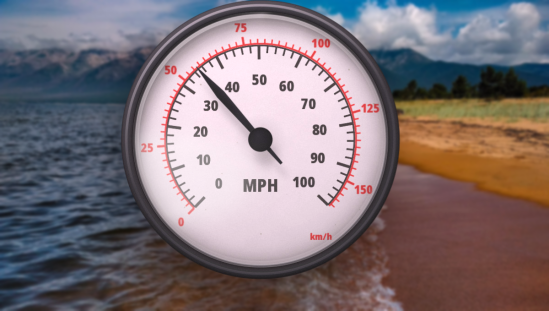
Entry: 35mph
